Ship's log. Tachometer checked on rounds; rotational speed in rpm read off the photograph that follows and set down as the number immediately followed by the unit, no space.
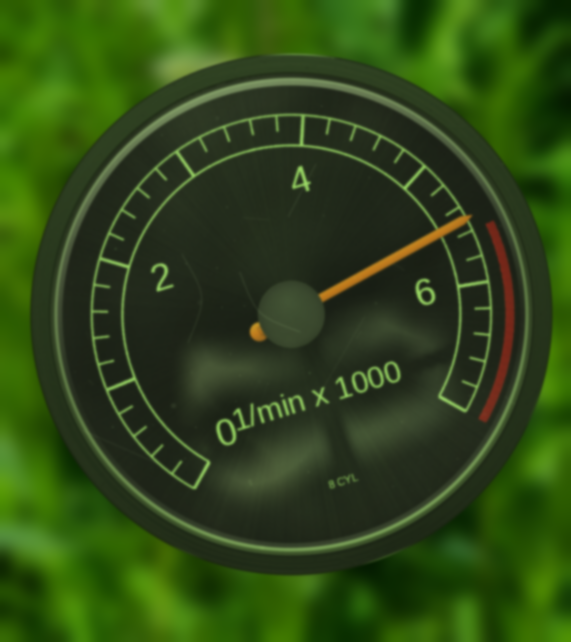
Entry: 5500rpm
